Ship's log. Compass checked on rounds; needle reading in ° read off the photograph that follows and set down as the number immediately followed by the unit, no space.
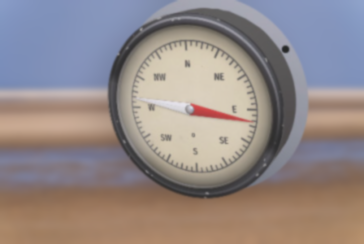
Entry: 100°
